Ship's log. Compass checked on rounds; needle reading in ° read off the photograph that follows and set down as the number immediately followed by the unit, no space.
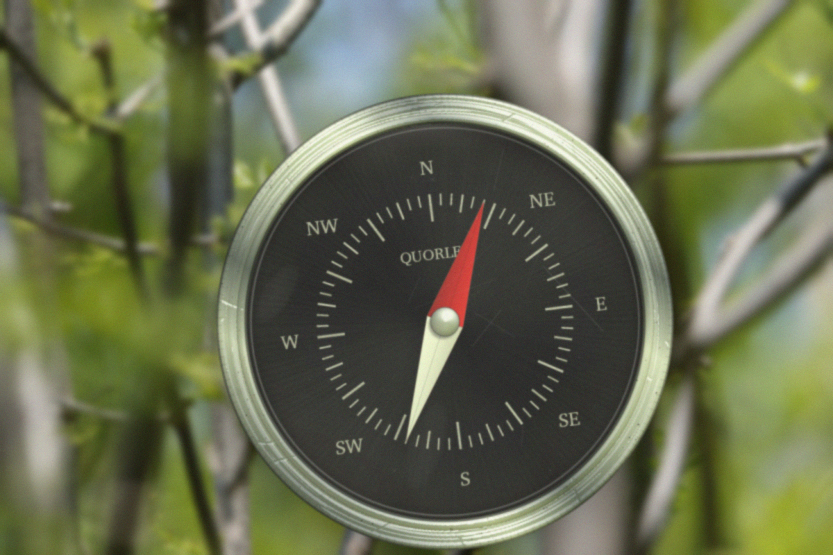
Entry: 25°
